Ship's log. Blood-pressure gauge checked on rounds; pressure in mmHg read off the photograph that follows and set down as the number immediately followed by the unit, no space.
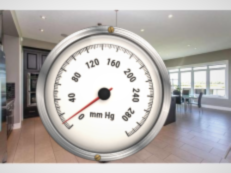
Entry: 10mmHg
